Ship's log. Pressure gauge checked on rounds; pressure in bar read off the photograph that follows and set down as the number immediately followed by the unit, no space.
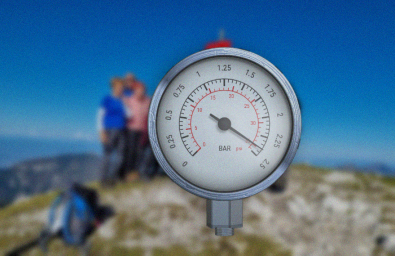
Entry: 2.4bar
